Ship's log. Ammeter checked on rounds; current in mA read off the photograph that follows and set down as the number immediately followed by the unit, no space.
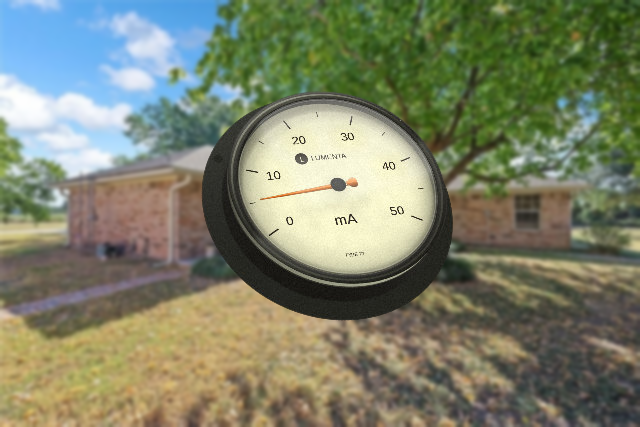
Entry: 5mA
